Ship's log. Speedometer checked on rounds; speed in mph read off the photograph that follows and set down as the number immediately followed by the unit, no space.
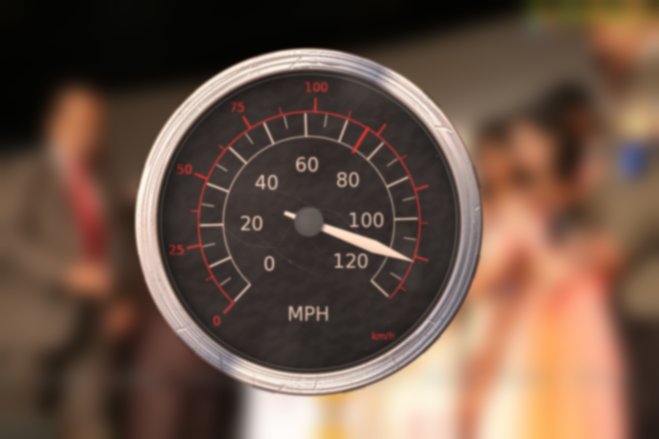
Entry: 110mph
